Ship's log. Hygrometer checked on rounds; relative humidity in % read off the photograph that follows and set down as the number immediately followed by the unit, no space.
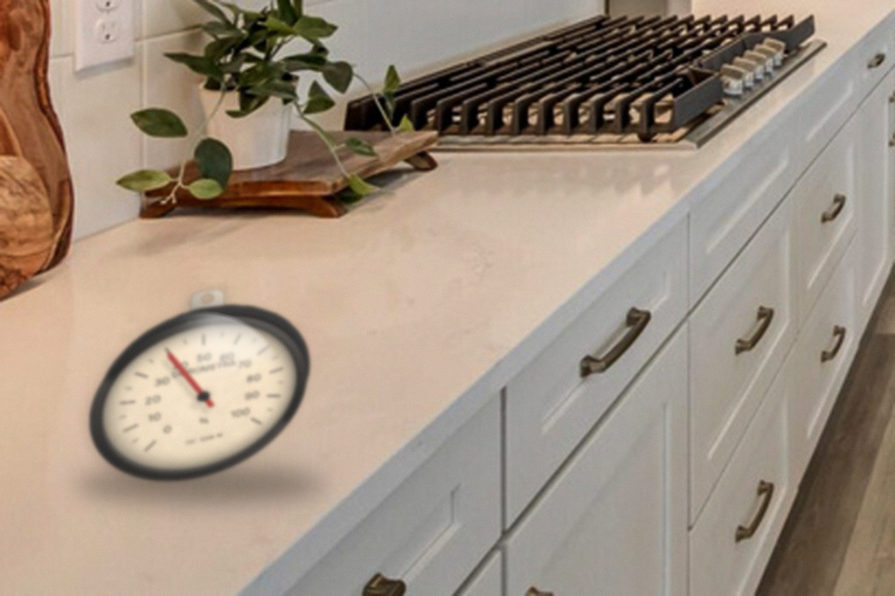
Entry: 40%
